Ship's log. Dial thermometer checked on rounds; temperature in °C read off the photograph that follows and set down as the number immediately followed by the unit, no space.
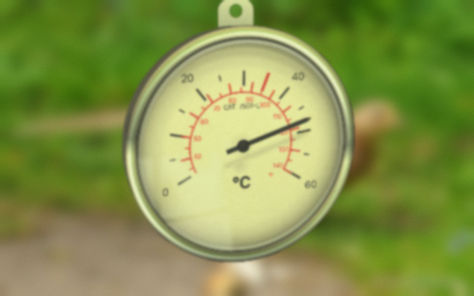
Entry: 47.5°C
